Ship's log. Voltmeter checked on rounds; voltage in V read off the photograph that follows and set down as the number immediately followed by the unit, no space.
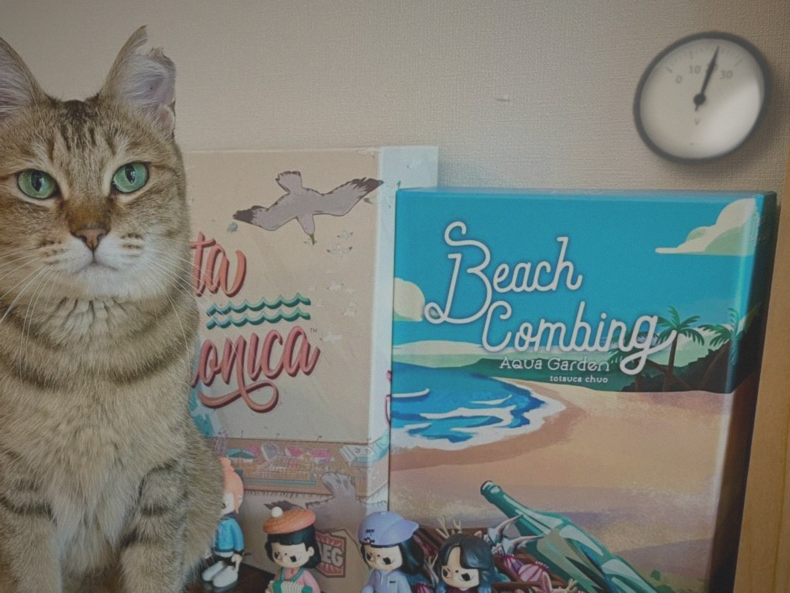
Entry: 20V
